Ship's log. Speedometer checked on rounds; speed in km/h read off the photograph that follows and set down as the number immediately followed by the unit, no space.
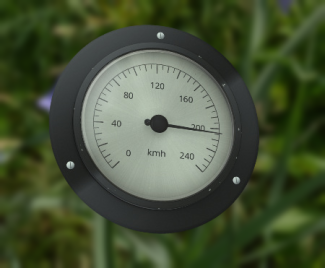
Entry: 205km/h
